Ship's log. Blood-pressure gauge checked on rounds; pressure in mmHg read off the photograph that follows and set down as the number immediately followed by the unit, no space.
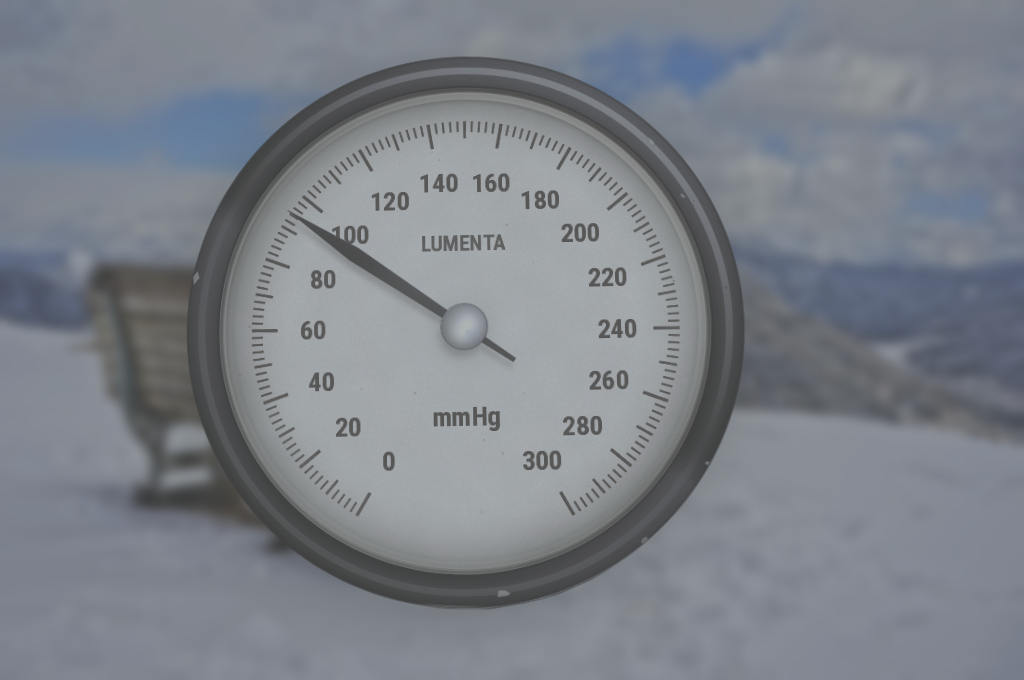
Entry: 94mmHg
